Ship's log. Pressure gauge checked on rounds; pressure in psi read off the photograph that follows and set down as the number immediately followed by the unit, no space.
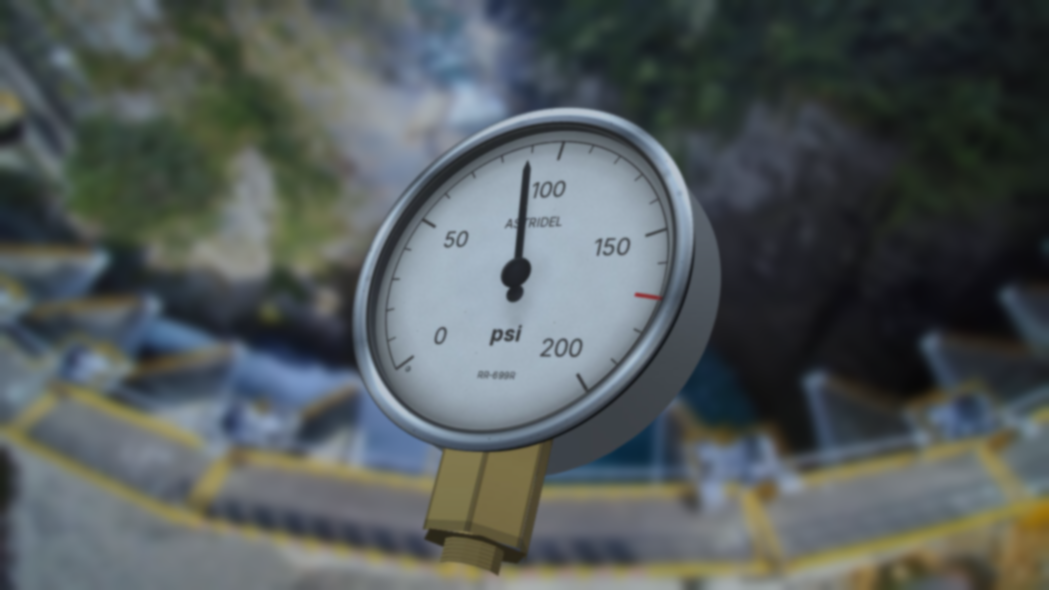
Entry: 90psi
